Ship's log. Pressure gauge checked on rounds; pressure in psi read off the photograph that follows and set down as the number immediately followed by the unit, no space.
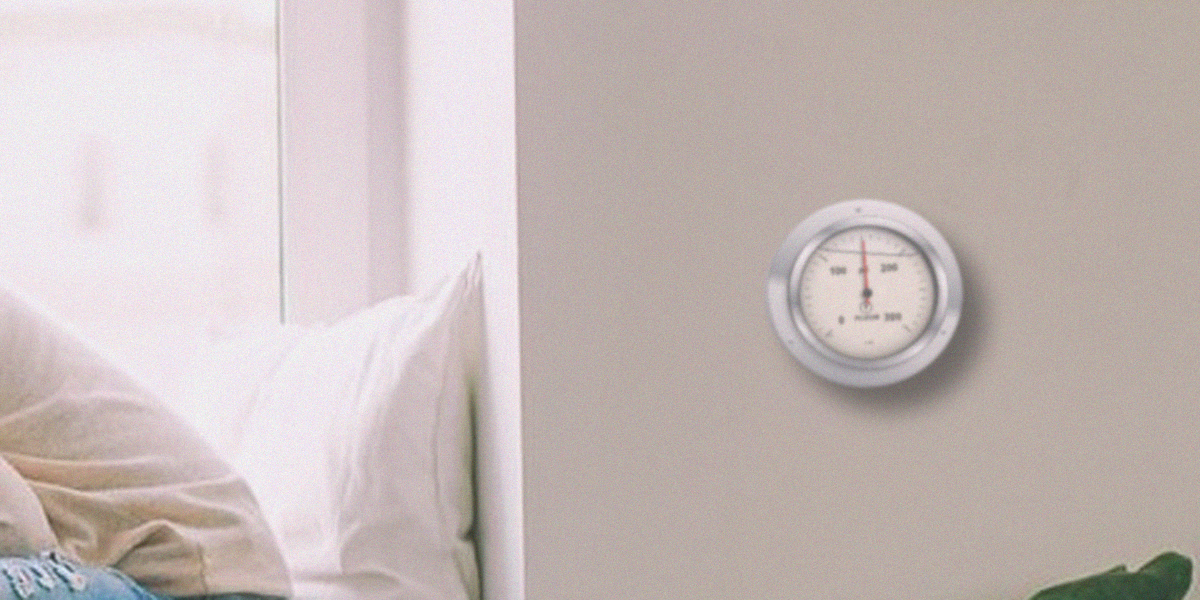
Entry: 150psi
